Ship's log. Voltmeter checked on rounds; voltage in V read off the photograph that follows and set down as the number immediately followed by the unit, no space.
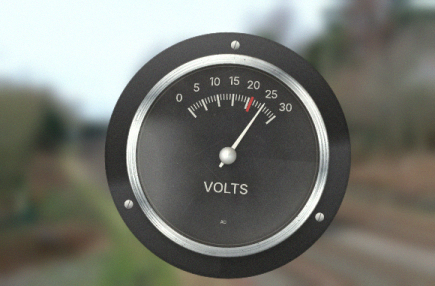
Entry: 25V
